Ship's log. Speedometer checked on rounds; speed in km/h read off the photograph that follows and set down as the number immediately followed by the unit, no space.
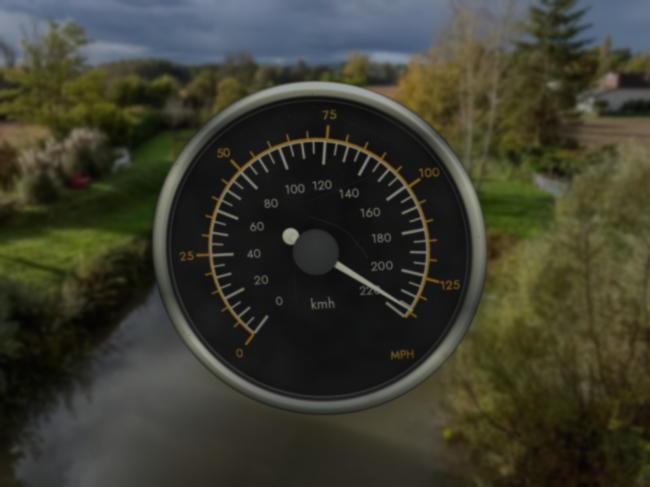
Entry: 215km/h
